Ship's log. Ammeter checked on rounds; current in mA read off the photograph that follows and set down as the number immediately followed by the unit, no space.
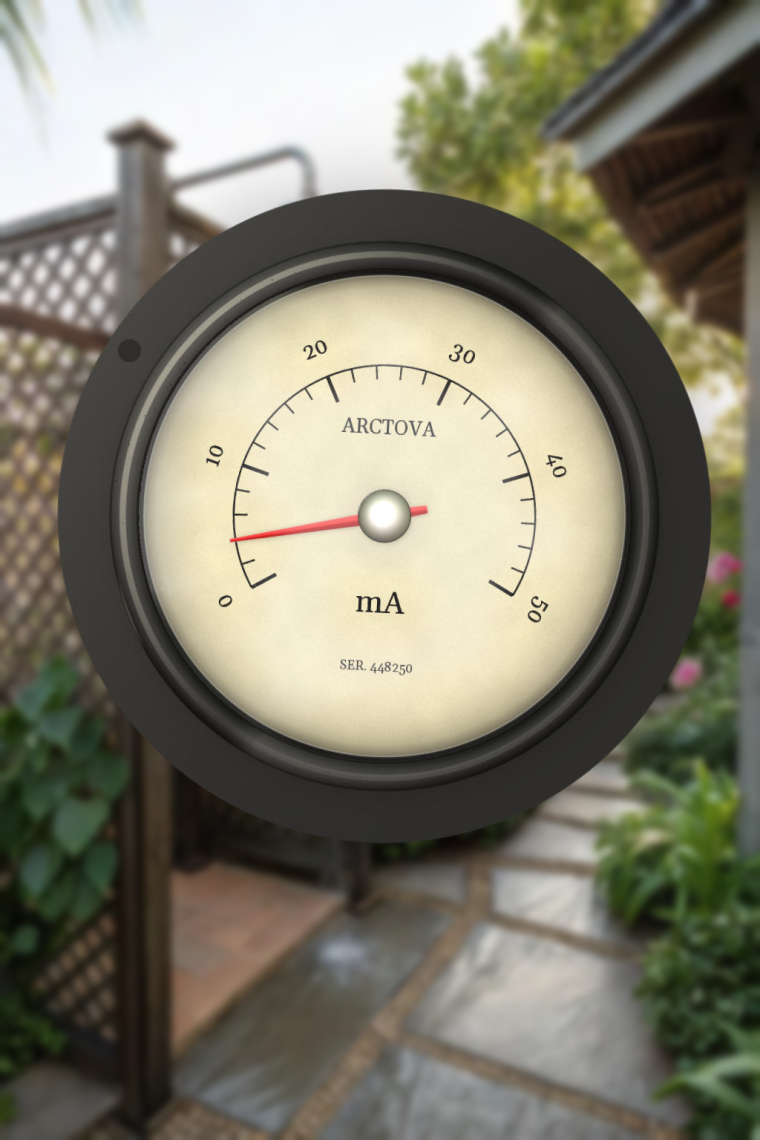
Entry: 4mA
